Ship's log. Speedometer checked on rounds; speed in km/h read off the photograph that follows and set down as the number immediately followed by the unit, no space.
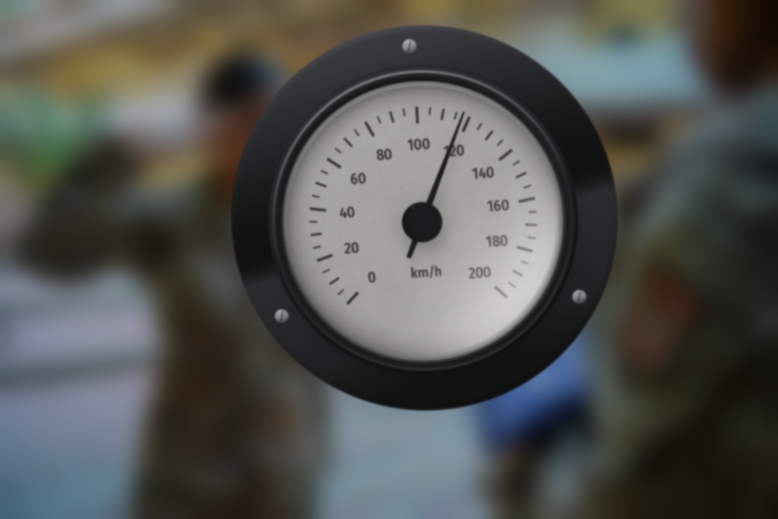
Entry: 117.5km/h
